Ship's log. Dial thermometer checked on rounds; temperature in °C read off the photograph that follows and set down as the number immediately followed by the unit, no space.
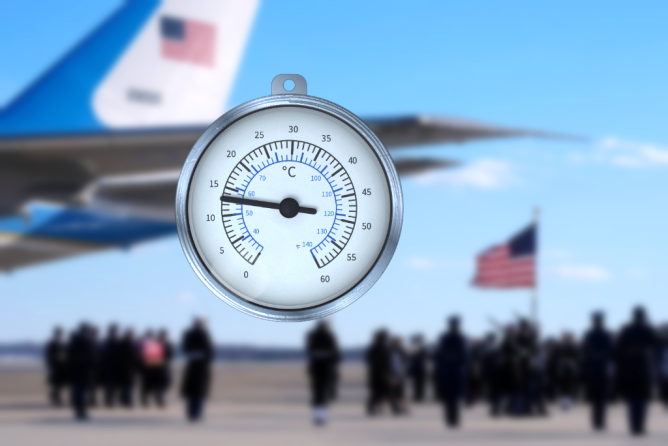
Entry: 13°C
